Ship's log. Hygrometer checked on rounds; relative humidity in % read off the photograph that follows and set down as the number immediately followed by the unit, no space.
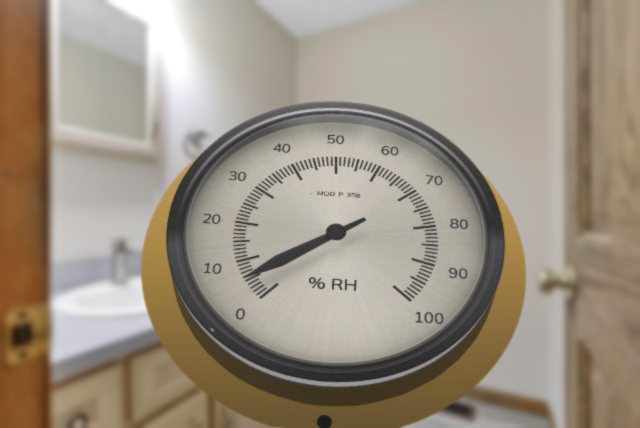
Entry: 5%
